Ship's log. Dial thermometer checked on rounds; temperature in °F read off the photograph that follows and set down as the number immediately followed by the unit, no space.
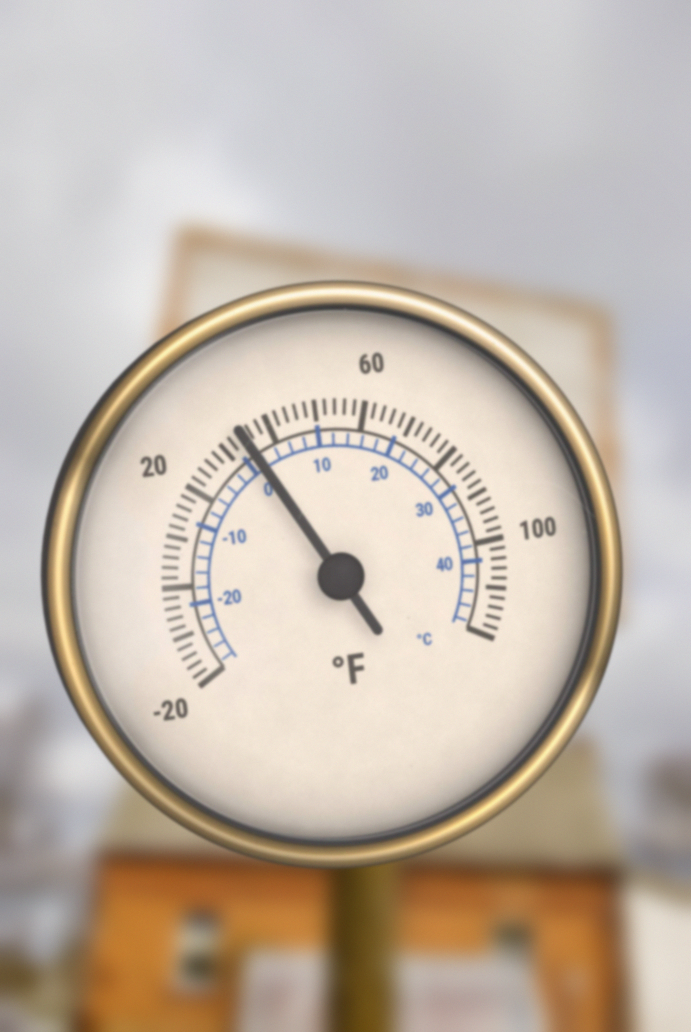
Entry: 34°F
